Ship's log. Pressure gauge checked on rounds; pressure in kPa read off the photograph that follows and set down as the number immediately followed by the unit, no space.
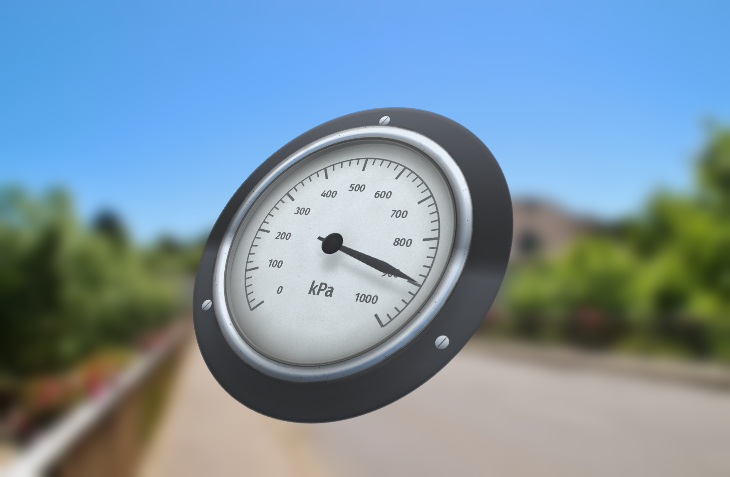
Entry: 900kPa
